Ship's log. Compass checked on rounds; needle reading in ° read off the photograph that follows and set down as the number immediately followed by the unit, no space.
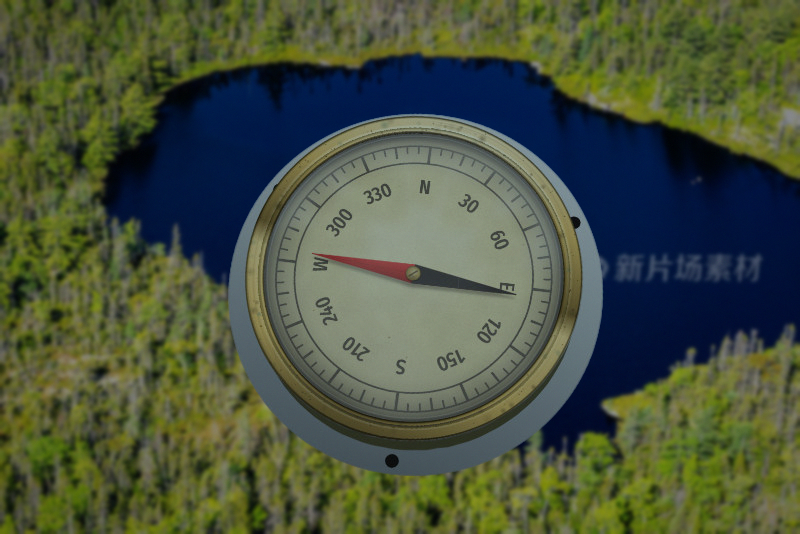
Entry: 275°
